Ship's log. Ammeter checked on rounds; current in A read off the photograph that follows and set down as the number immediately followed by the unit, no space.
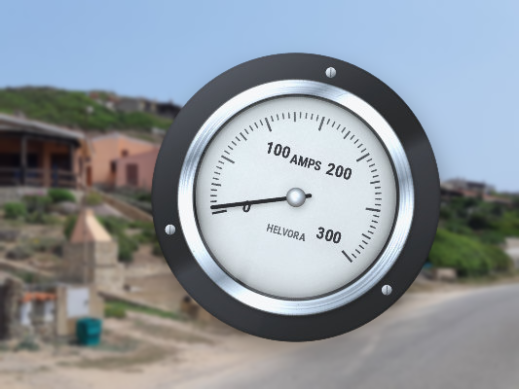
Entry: 5A
